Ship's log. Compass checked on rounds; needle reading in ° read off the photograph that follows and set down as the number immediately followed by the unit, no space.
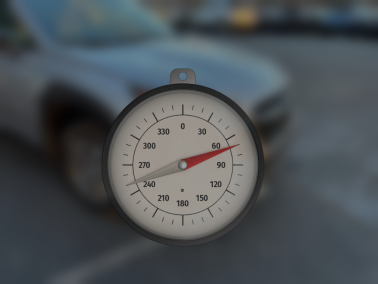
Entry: 70°
